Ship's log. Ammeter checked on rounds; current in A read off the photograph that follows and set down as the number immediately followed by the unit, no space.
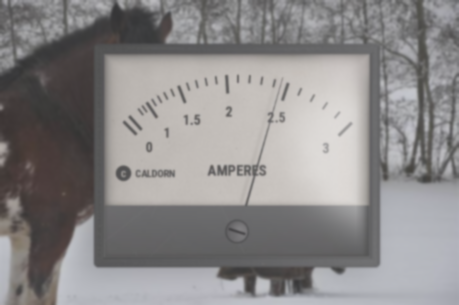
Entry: 2.45A
